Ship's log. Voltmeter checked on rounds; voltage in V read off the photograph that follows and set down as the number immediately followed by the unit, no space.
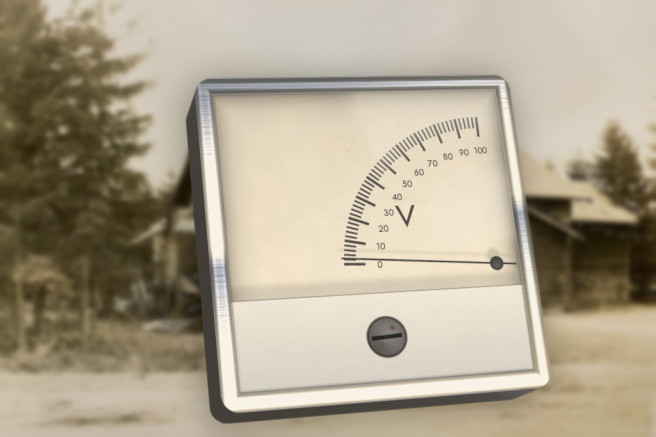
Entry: 2V
